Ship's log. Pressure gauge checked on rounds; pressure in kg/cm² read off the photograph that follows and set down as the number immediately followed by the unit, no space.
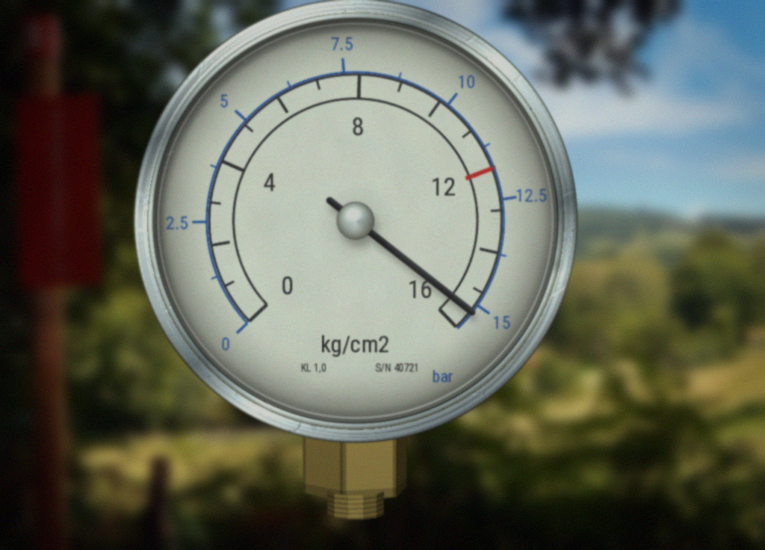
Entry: 15.5kg/cm²
